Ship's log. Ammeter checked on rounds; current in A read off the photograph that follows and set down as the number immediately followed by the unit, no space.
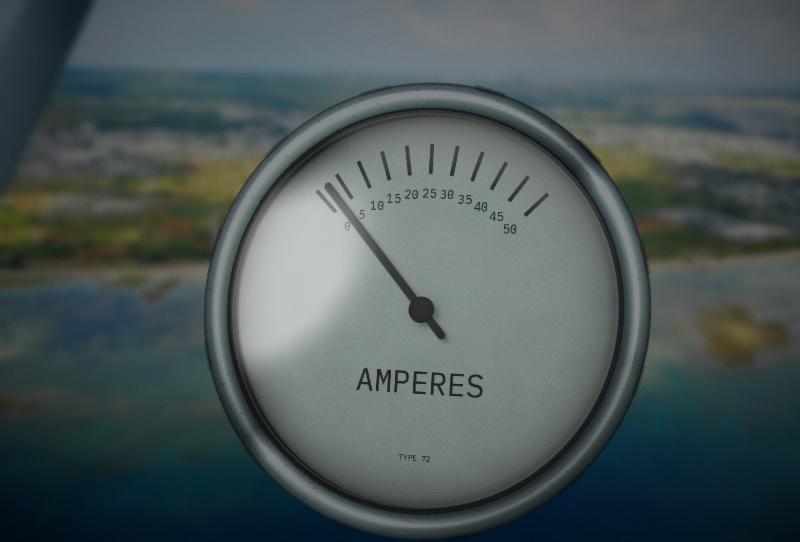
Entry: 2.5A
